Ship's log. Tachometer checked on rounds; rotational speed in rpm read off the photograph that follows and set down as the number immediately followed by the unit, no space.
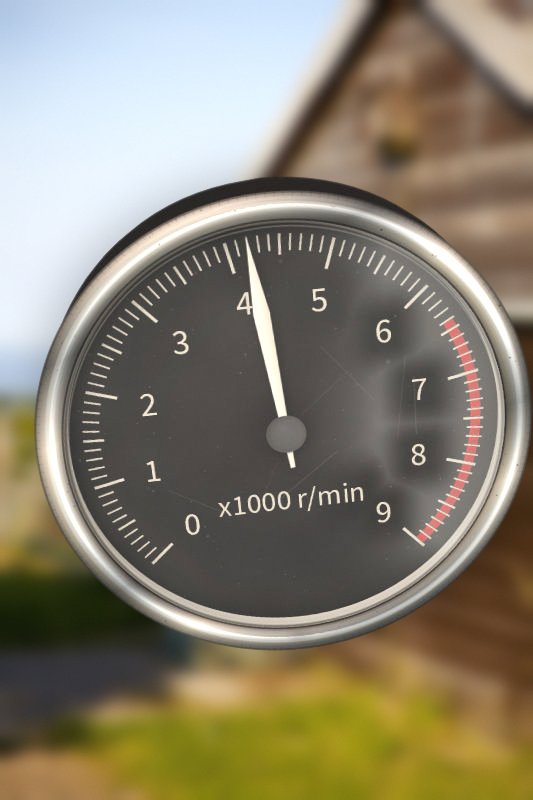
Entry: 4200rpm
